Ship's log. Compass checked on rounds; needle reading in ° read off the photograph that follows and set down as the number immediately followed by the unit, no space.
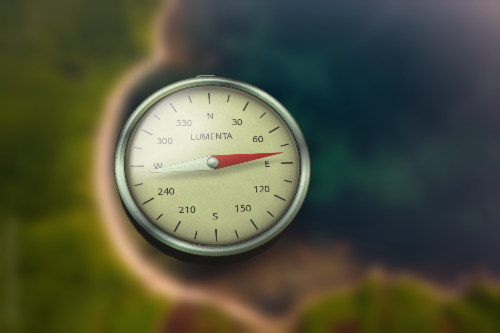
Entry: 82.5°
